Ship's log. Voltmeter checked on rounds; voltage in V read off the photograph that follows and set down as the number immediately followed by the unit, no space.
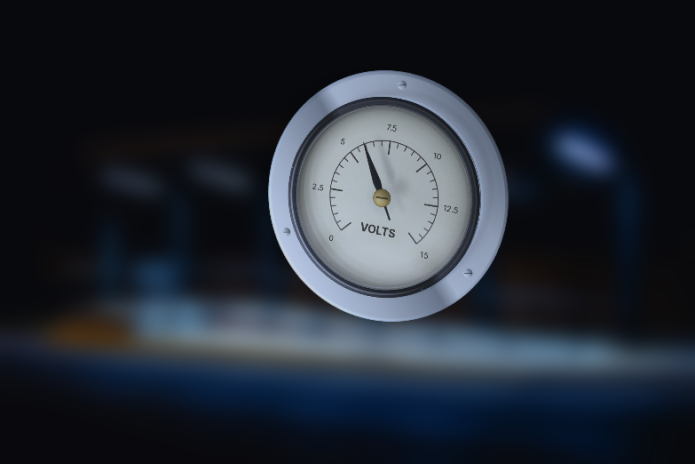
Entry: 6V
